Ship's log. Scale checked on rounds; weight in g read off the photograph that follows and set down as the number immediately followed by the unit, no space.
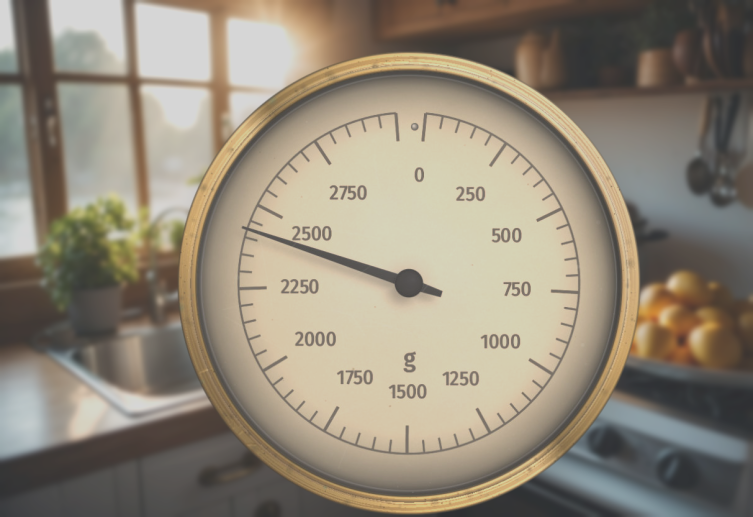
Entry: 2425g
